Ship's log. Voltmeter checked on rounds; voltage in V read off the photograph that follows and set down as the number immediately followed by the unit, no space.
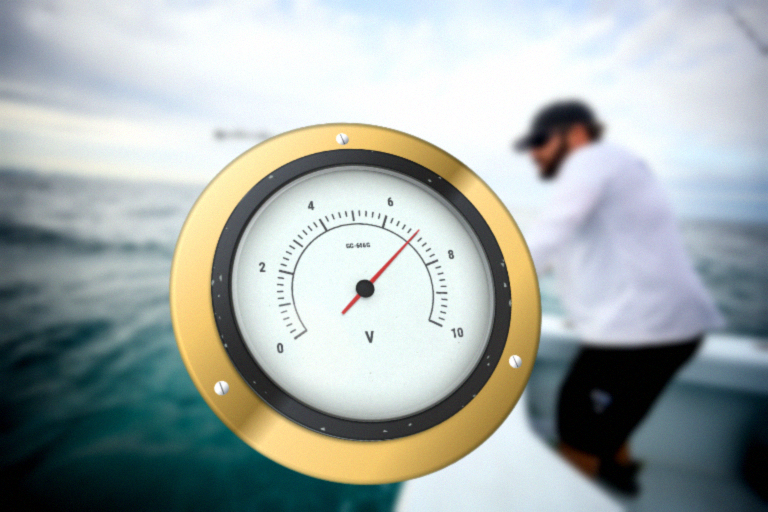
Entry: 7V
